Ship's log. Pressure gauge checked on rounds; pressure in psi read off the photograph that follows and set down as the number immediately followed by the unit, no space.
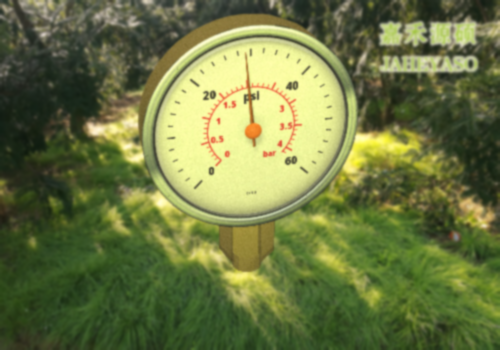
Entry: 29psi
